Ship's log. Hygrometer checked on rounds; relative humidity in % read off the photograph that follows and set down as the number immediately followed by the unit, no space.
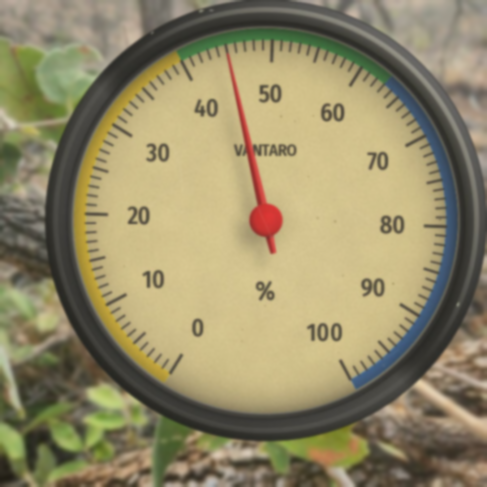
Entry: 45%
